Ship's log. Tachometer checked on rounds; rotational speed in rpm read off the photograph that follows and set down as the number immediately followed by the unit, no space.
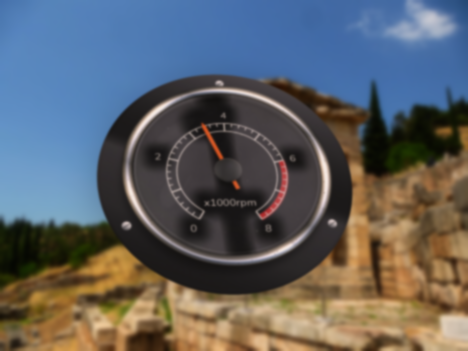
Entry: 3400rpm
